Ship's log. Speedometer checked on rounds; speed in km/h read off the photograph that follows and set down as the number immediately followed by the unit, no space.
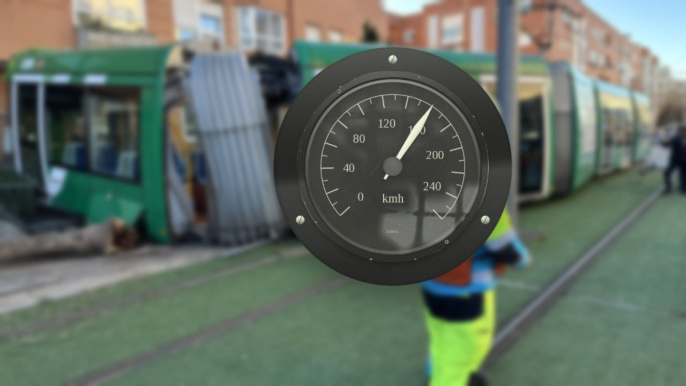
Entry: 160km/h
